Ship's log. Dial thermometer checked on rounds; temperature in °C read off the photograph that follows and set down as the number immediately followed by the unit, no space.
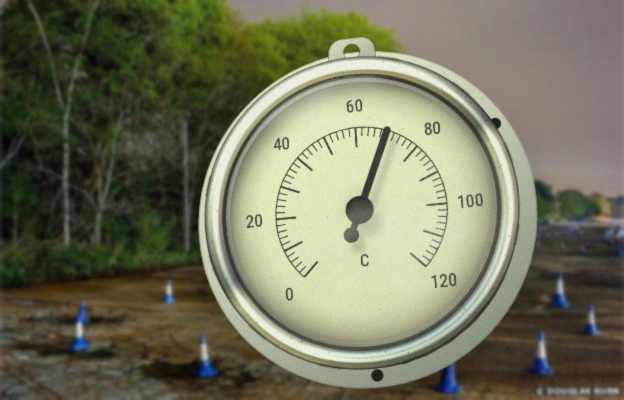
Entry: 70°C
